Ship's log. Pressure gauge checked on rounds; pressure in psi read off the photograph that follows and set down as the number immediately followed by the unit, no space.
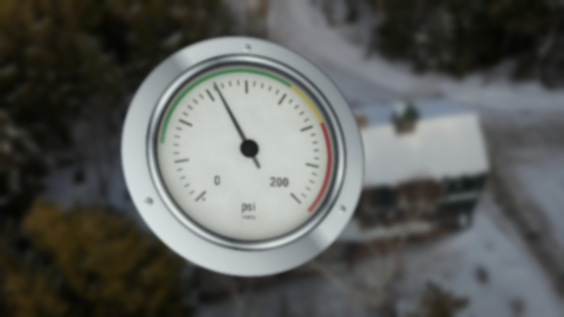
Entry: 80psi
